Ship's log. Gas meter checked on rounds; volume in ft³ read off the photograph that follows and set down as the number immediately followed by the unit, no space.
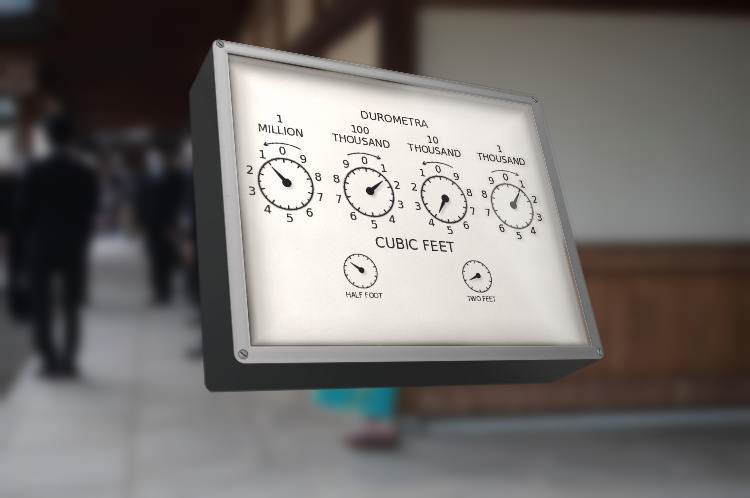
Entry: 114100ft³
